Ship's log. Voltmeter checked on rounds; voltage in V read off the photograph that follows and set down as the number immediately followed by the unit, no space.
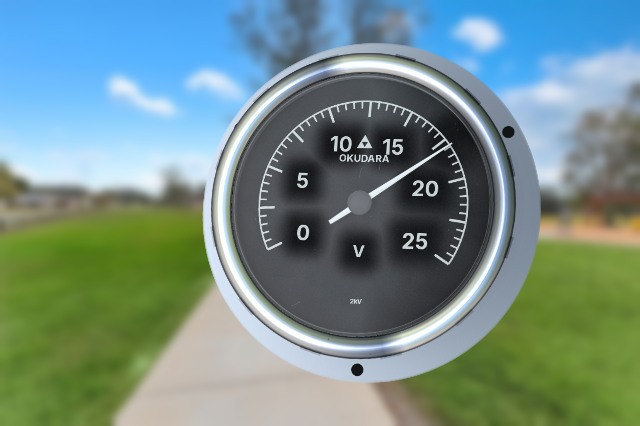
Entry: 18V
